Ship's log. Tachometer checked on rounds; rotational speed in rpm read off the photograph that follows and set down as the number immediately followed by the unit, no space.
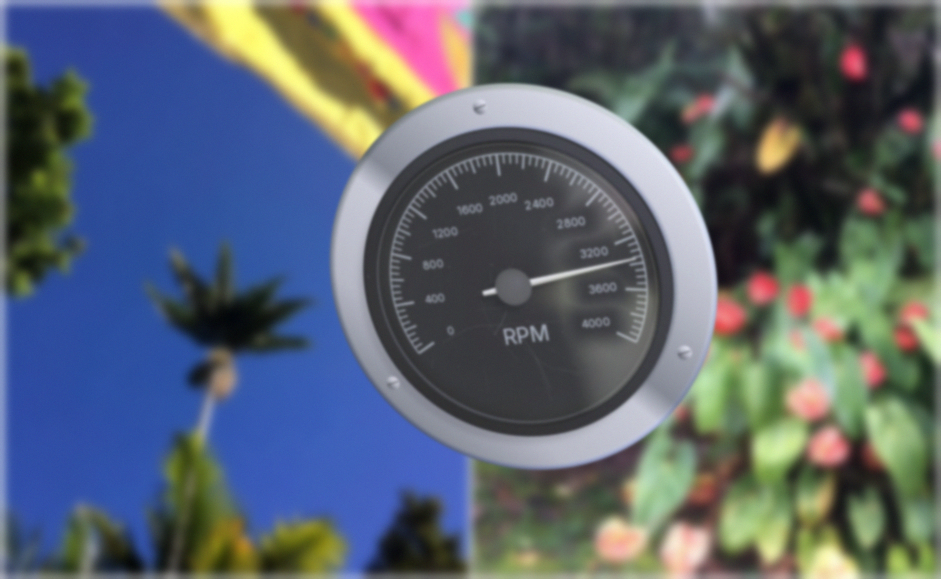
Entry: 3350rpm
